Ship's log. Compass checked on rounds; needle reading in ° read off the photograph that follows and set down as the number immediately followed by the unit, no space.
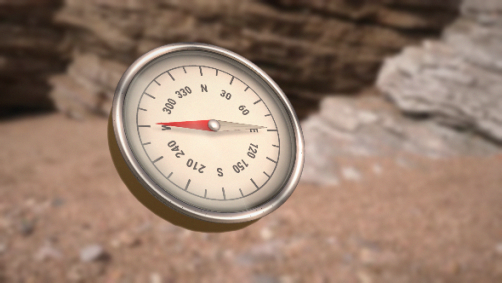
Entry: 270°
